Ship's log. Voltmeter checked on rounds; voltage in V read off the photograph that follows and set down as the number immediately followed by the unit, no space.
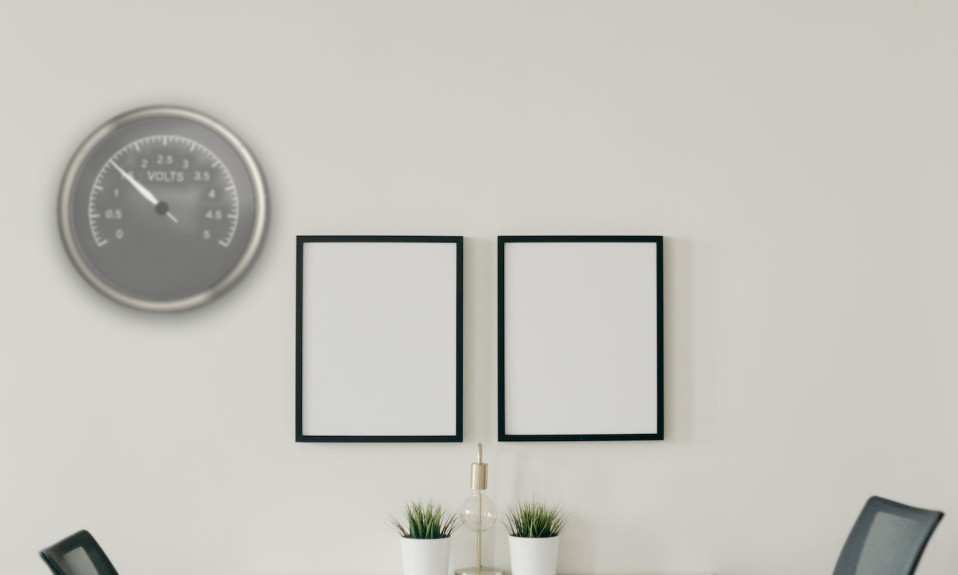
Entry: 1.5V
